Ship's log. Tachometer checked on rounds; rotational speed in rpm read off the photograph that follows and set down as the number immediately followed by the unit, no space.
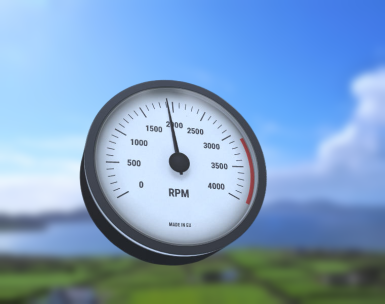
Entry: 1900rpm
